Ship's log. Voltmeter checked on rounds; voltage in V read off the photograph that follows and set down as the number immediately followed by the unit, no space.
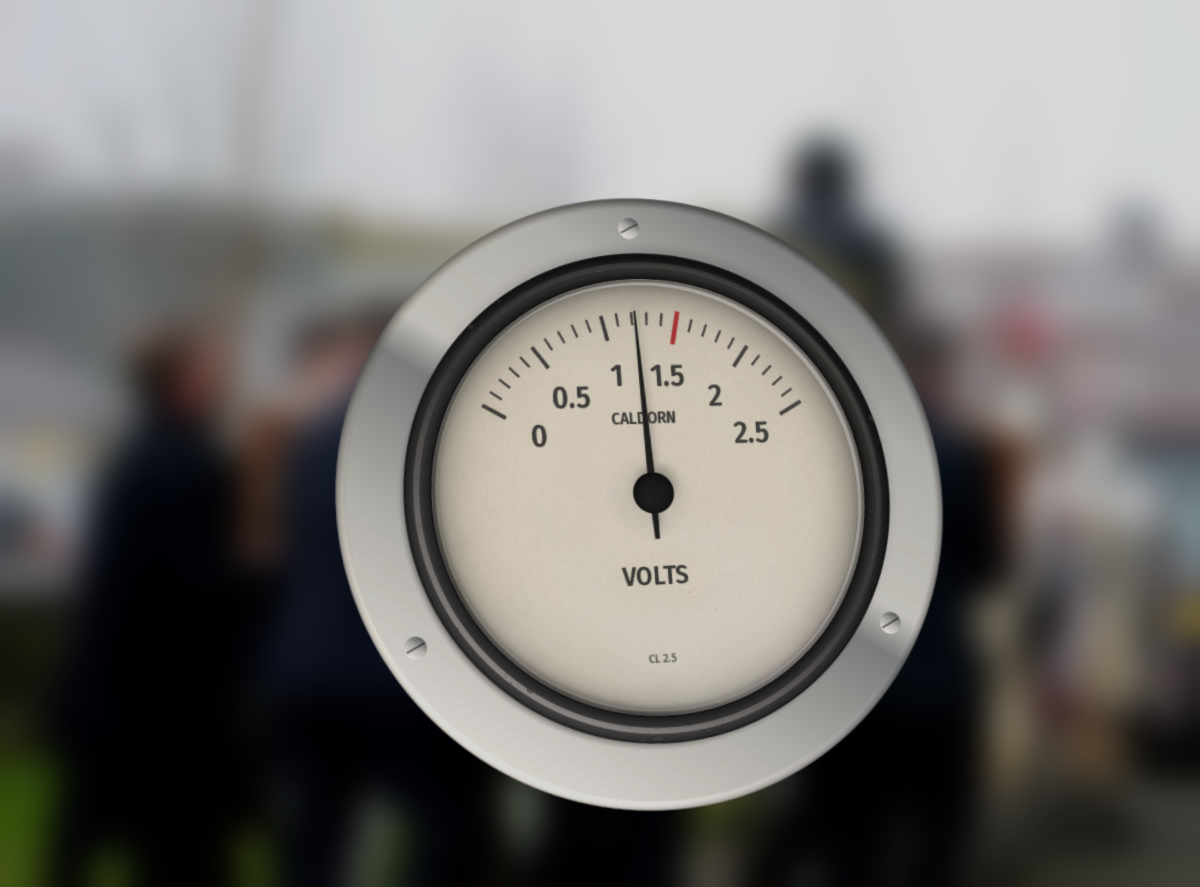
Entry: 1.2V
